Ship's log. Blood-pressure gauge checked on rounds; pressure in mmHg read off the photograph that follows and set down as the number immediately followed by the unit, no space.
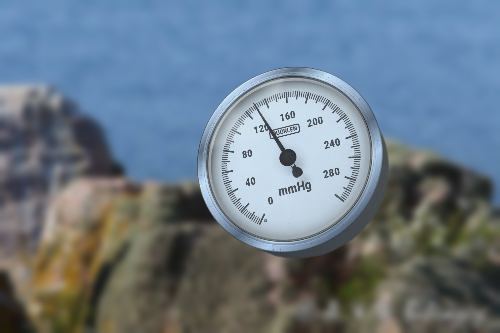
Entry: 130mmHg
